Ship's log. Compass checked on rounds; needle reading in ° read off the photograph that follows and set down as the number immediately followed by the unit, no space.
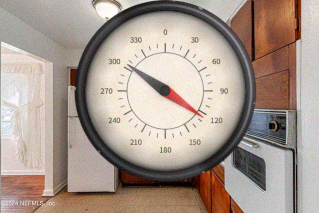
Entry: 125°
